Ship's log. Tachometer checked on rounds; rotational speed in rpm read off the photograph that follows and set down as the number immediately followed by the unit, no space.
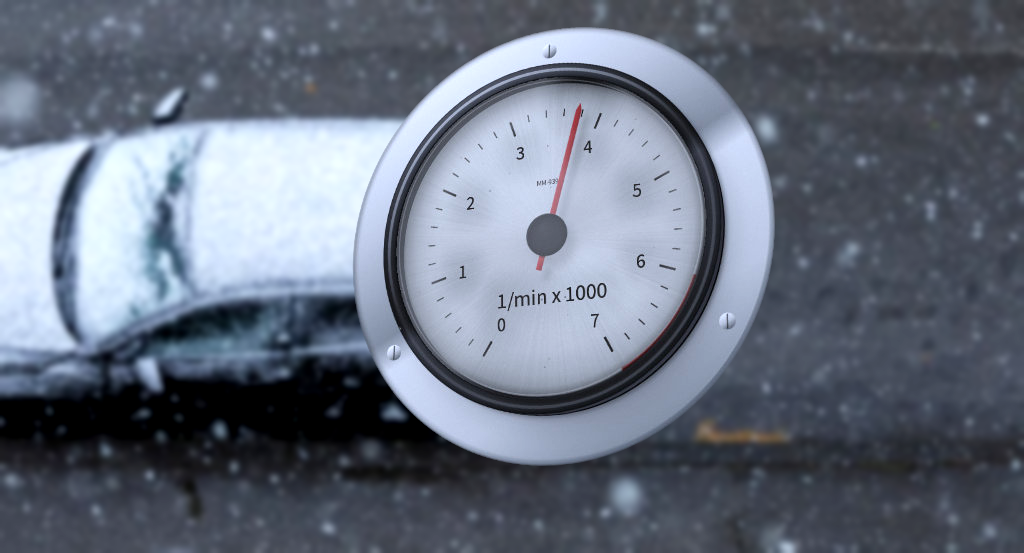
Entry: 3800rpm
